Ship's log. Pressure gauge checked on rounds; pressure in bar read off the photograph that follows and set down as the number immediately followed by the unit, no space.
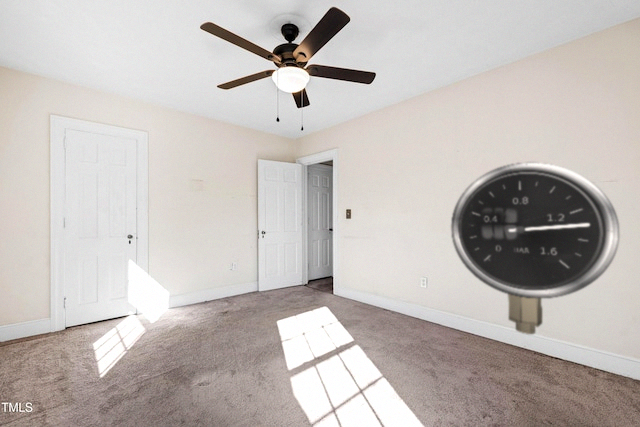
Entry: 1.3bar
